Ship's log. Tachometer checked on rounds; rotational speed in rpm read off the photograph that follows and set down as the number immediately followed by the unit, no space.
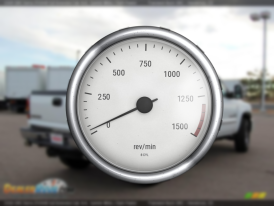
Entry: 25rpm
